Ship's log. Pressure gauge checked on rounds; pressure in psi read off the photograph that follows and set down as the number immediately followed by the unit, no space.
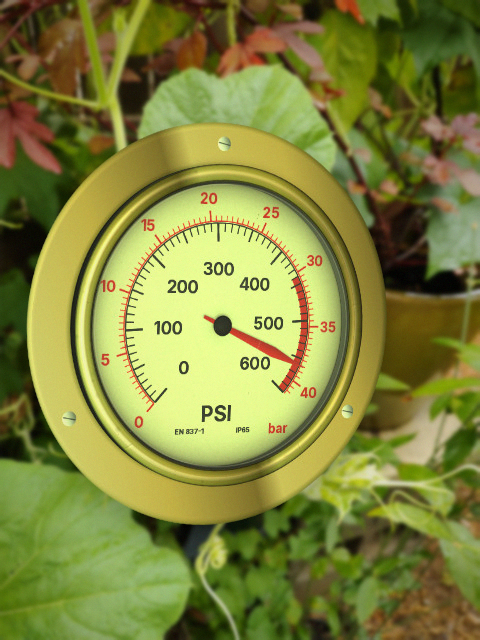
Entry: 560psi
